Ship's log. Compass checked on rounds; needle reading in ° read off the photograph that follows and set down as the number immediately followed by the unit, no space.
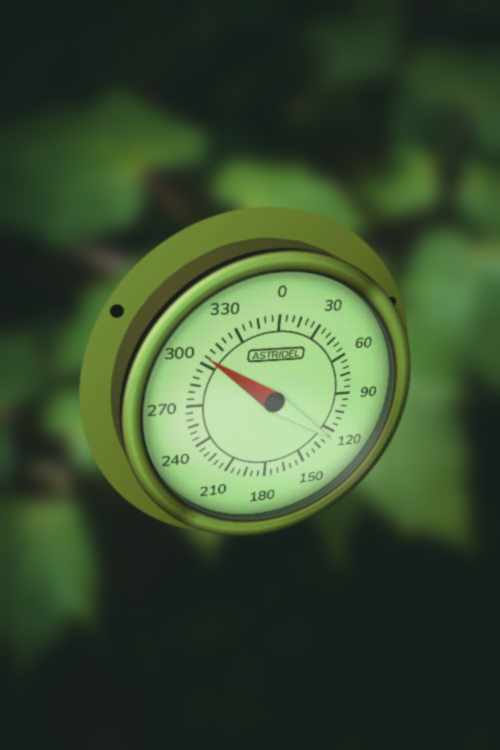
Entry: 305°
